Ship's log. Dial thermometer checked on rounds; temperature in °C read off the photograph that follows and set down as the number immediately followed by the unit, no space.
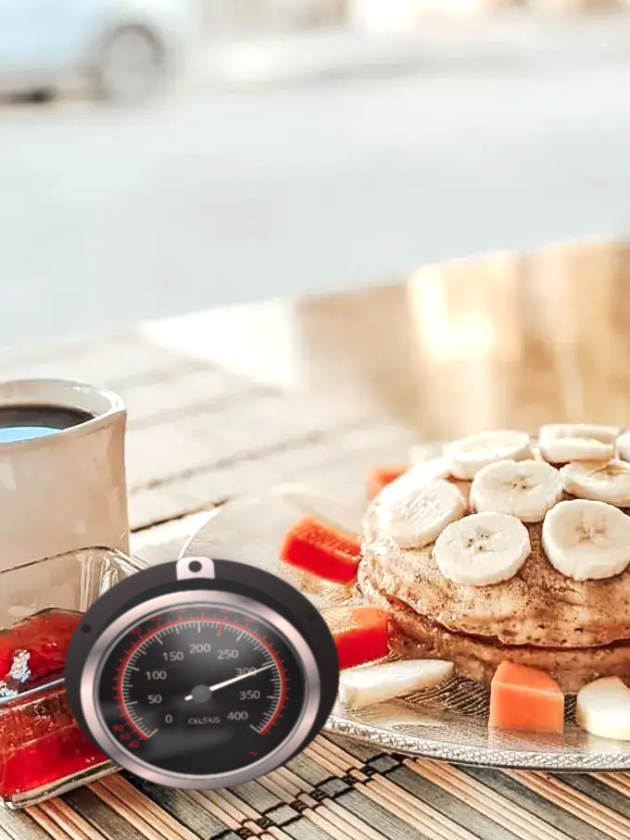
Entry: 300°C
